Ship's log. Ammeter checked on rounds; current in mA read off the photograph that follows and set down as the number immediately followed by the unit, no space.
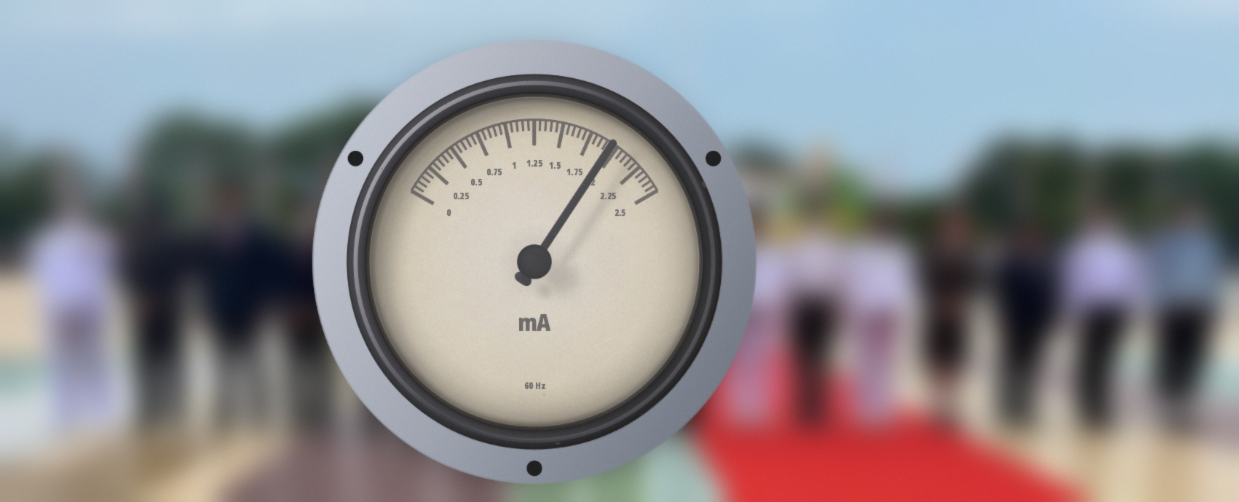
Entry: 1.95mA
